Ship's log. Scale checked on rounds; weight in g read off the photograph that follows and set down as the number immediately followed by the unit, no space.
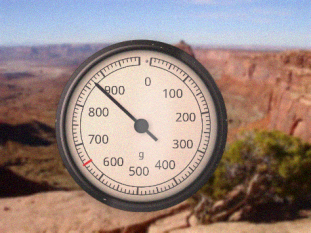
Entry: 870g
